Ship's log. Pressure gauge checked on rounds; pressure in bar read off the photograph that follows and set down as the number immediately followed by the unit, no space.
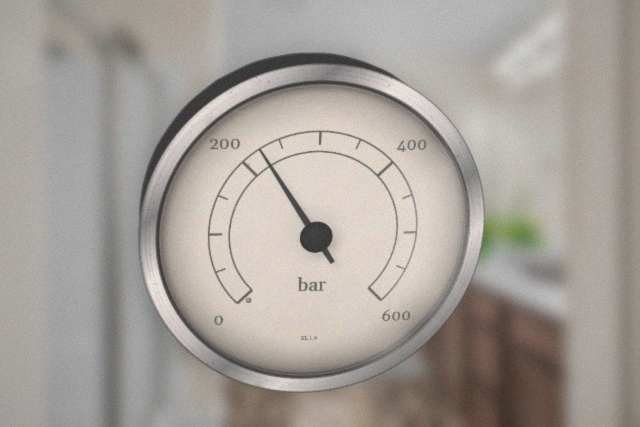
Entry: 225bar
